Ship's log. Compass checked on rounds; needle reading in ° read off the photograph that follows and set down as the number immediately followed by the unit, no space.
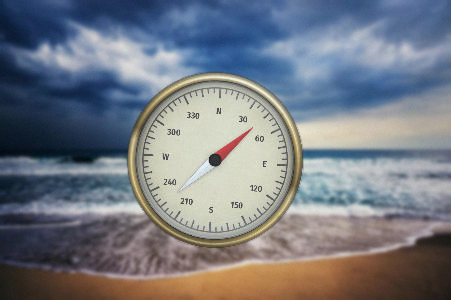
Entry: 45°
